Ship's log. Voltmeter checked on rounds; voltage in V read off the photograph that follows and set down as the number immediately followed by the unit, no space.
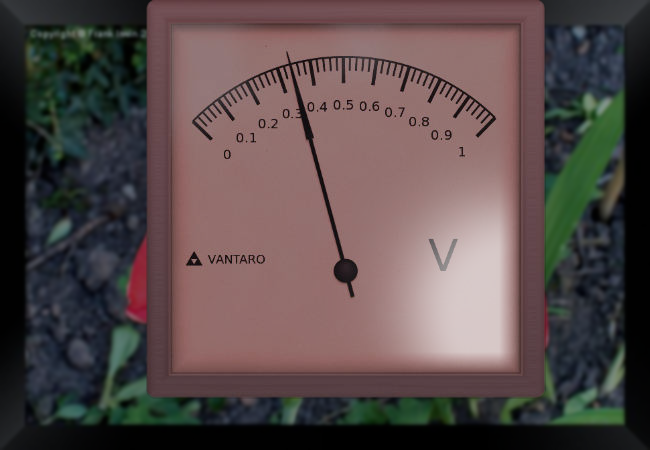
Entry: 0.34V
